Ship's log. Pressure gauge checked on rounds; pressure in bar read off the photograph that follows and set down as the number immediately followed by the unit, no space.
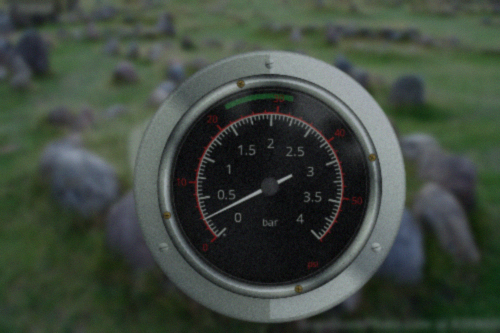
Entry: 0.25bar
